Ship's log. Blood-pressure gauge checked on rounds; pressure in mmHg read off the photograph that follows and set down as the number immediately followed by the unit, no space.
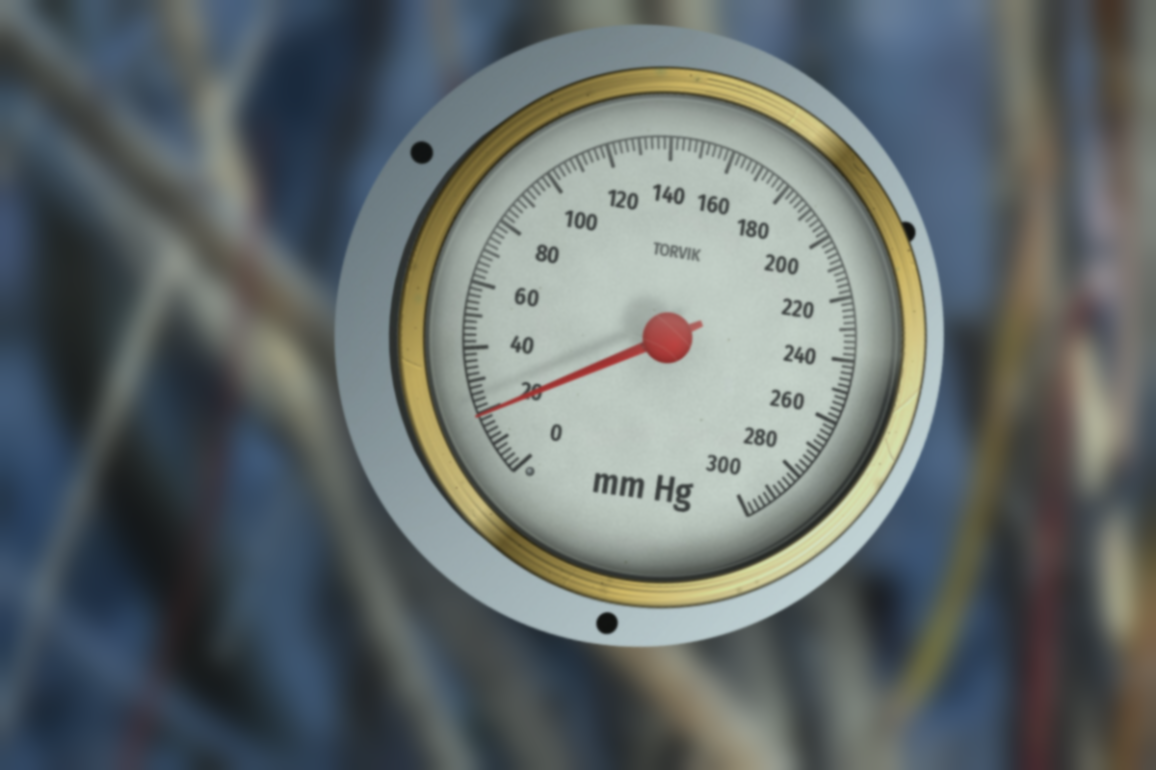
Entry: 20mmHg
